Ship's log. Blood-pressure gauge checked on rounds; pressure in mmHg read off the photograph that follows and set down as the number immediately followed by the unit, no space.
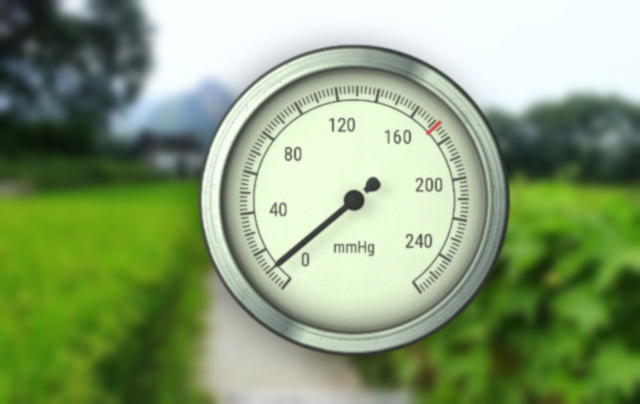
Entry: 10mmHg
